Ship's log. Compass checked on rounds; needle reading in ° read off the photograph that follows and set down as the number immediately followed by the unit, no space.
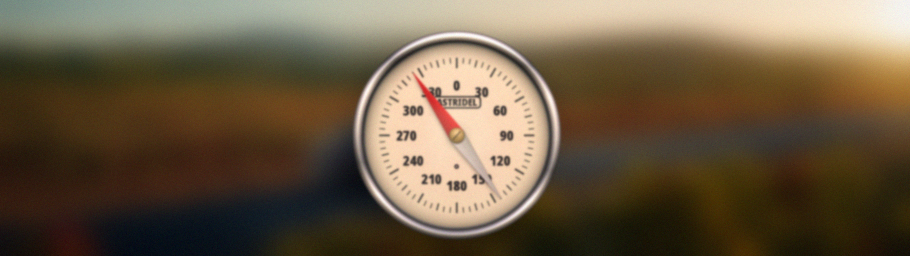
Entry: 325°
